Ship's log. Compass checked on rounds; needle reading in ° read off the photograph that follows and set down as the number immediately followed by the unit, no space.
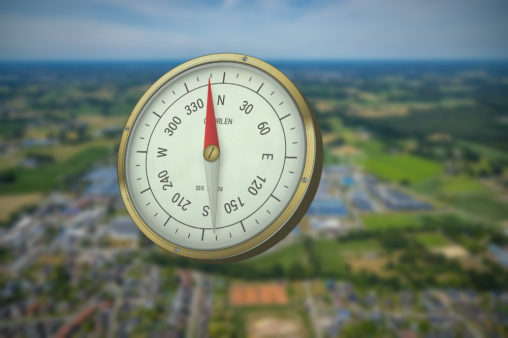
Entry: 350°
